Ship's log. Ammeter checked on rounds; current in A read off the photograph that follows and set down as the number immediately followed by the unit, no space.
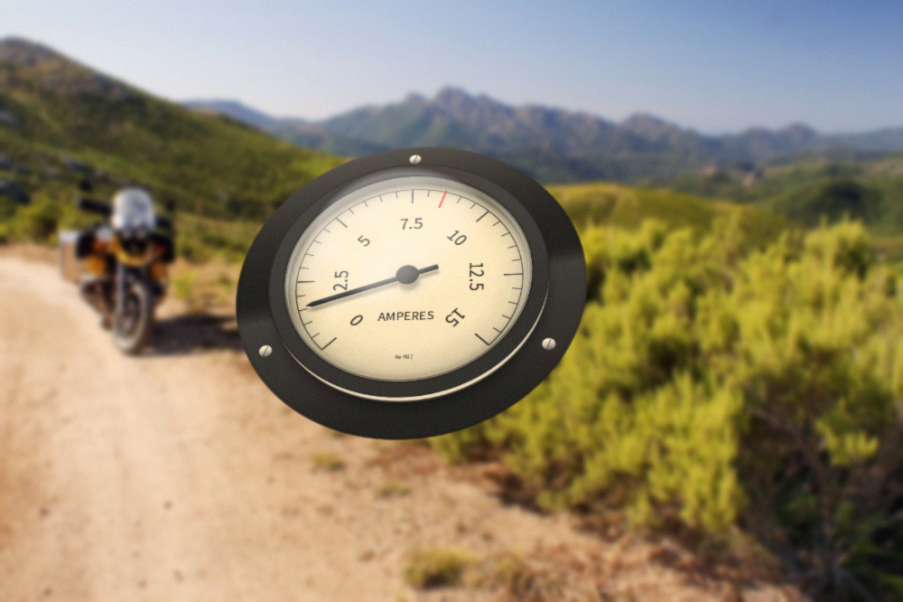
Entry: 1.5A
